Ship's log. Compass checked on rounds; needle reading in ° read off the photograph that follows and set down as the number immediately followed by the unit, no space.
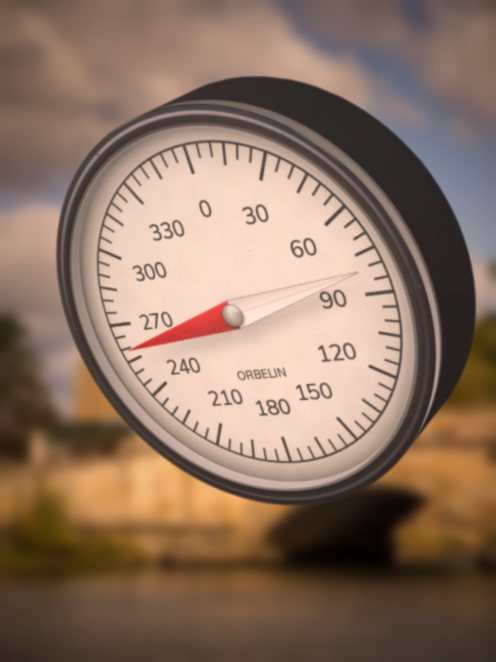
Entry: 260°
